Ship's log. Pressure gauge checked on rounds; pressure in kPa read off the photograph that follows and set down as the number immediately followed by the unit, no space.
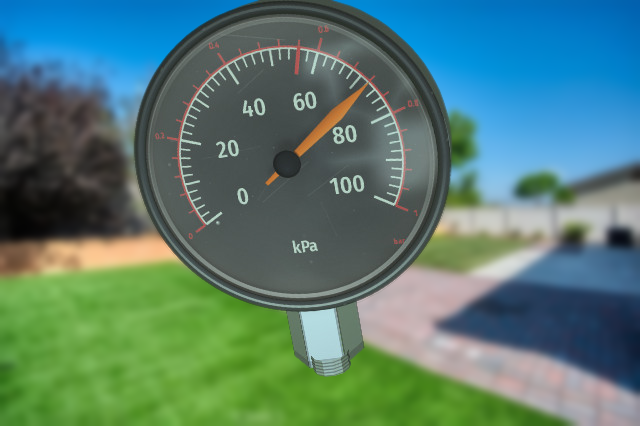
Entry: 72kPa
